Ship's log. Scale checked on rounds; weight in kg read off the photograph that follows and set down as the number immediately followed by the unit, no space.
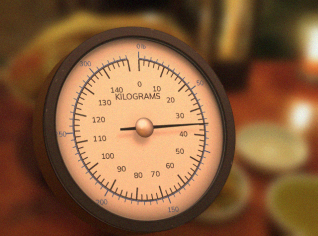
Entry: 36kg
